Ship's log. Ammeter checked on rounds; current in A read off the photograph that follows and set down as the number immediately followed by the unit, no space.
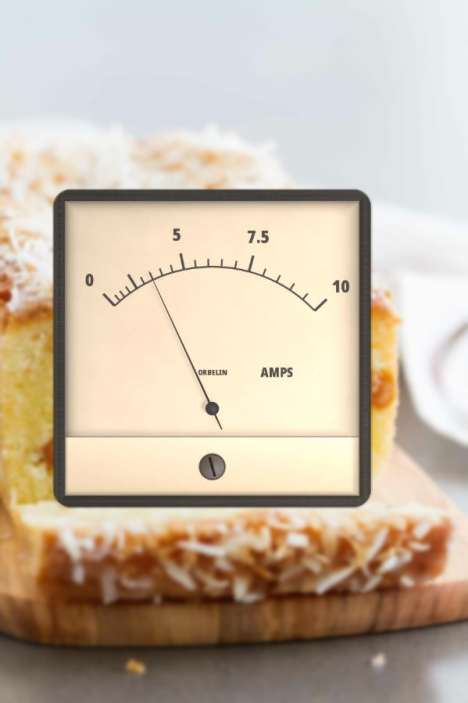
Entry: 3.5A
